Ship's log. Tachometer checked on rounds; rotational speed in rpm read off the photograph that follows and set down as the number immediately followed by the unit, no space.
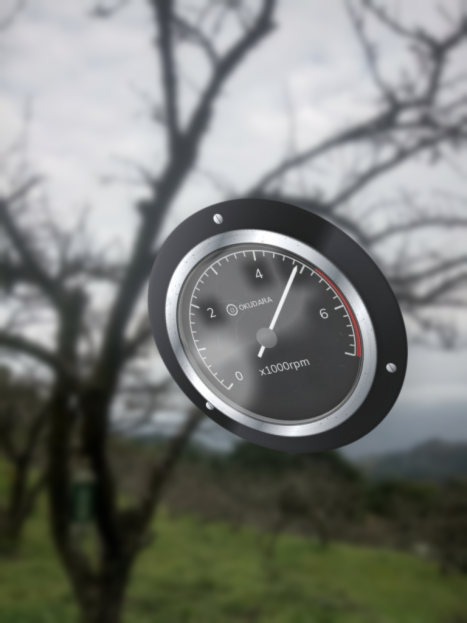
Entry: 4900rpm
